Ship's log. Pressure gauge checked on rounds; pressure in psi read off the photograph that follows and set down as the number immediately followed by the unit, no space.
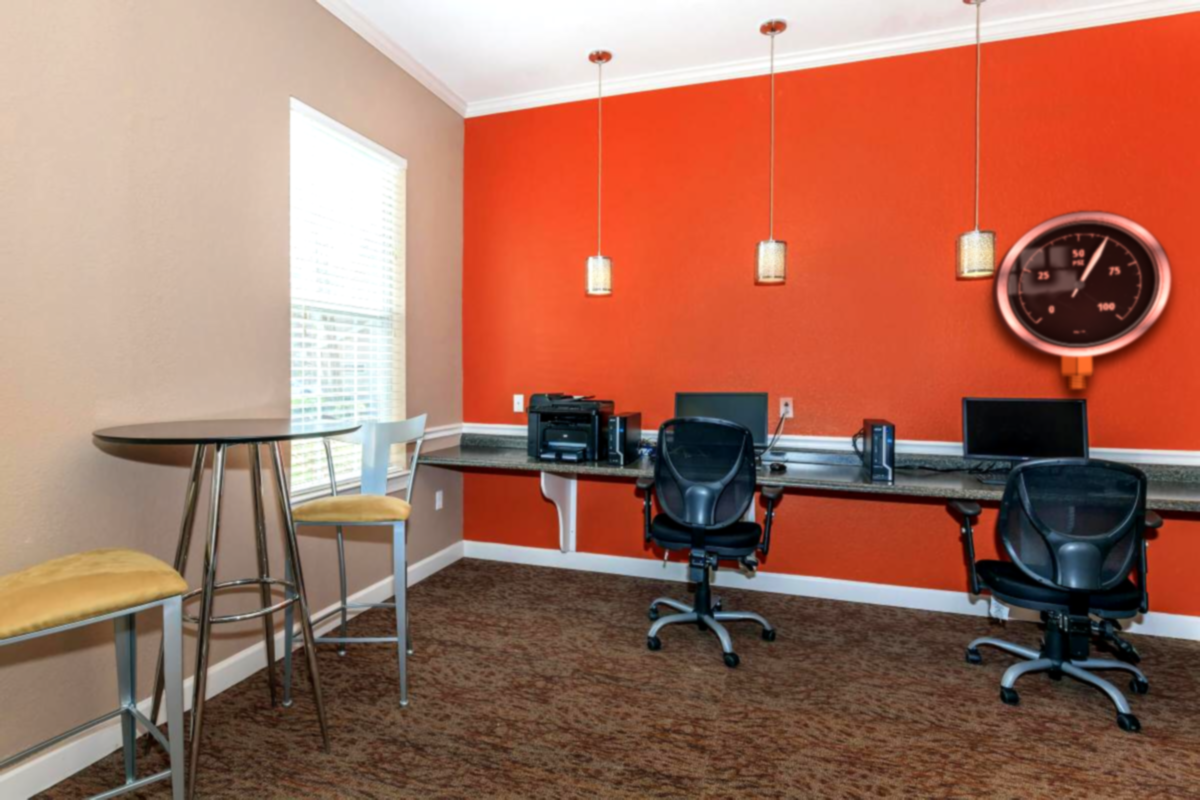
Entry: 60psi
